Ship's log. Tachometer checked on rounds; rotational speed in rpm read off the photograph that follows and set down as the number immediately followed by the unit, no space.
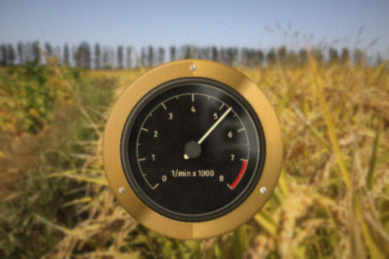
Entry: 5250rpm
